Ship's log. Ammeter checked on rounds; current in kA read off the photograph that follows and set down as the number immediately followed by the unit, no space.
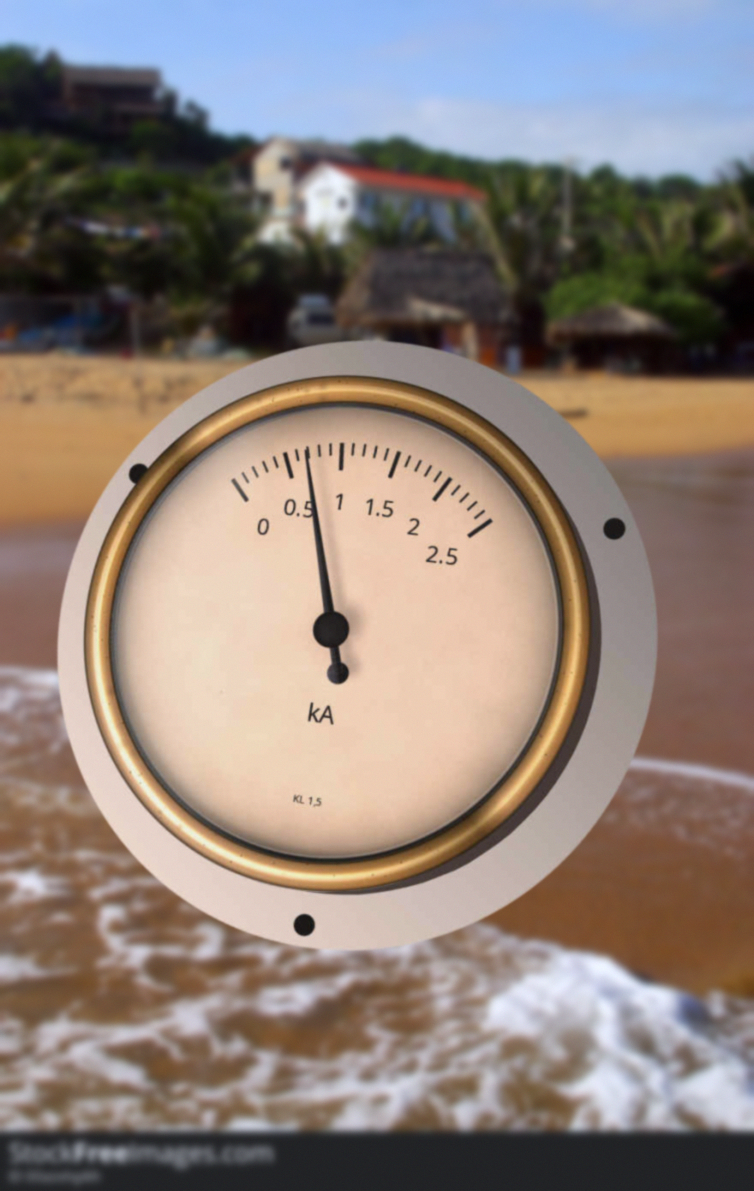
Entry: 0.7kA
